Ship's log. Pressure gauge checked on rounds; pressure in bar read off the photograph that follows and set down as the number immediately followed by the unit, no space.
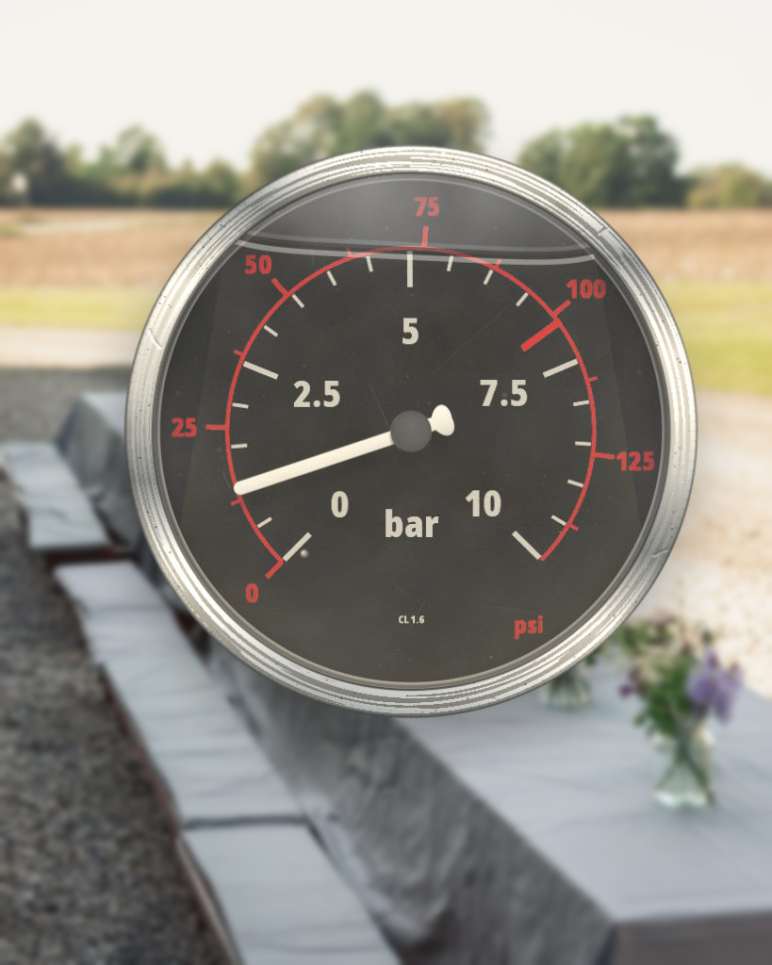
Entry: 1bar
